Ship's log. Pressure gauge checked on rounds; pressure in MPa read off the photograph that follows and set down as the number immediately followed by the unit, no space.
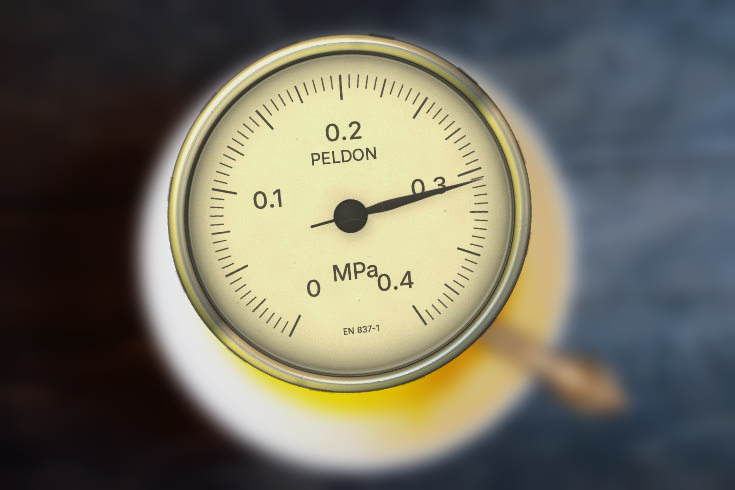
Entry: 0.305MPa
